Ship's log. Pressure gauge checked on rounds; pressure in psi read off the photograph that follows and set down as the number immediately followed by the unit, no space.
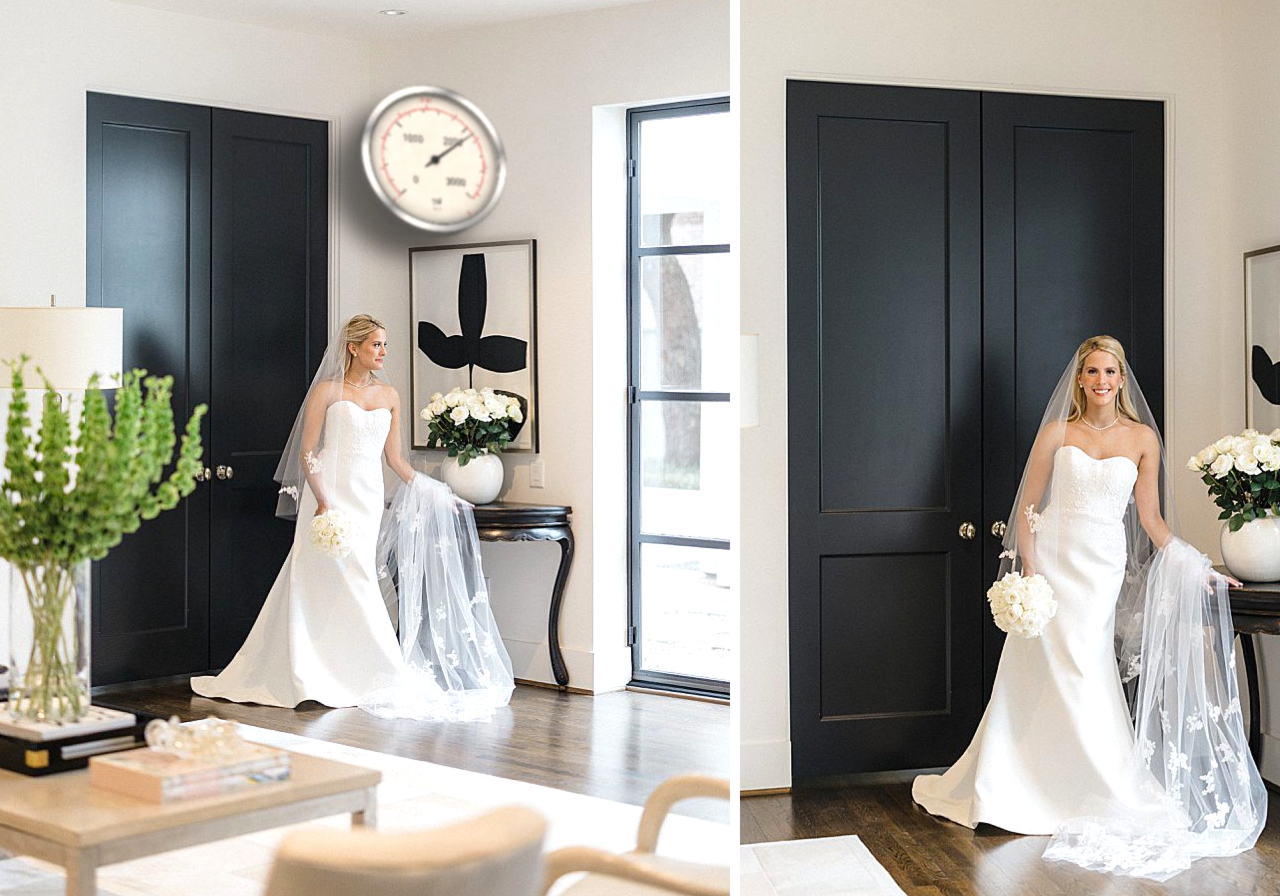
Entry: 2100psi
